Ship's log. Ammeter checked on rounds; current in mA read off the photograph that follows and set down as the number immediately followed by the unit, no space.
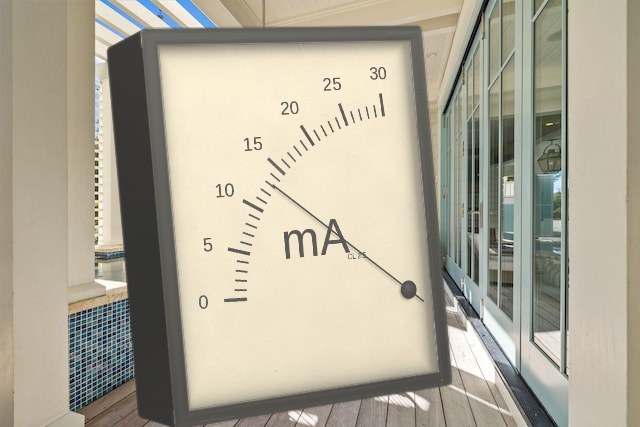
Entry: 13mA
